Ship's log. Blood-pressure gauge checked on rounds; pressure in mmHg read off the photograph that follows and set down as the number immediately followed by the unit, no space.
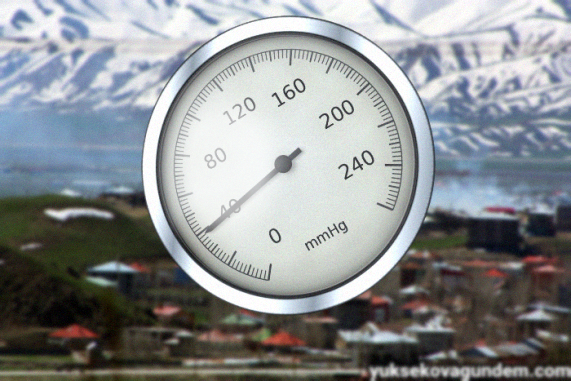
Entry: 38mmHg
